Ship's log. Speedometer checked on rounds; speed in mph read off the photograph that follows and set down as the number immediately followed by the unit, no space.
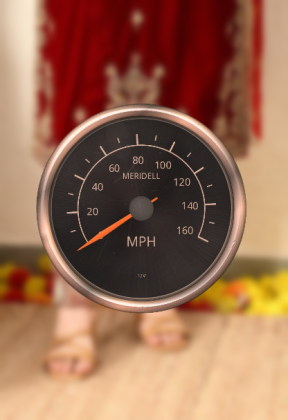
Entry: 0mph
